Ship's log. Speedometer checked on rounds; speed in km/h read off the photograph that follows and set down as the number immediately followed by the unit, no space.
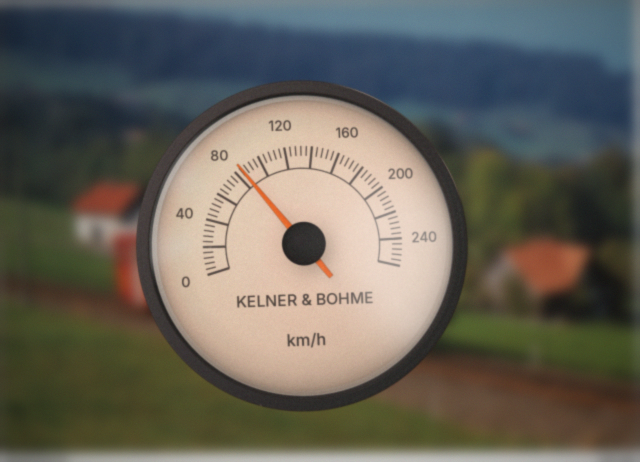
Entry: 84km/h
